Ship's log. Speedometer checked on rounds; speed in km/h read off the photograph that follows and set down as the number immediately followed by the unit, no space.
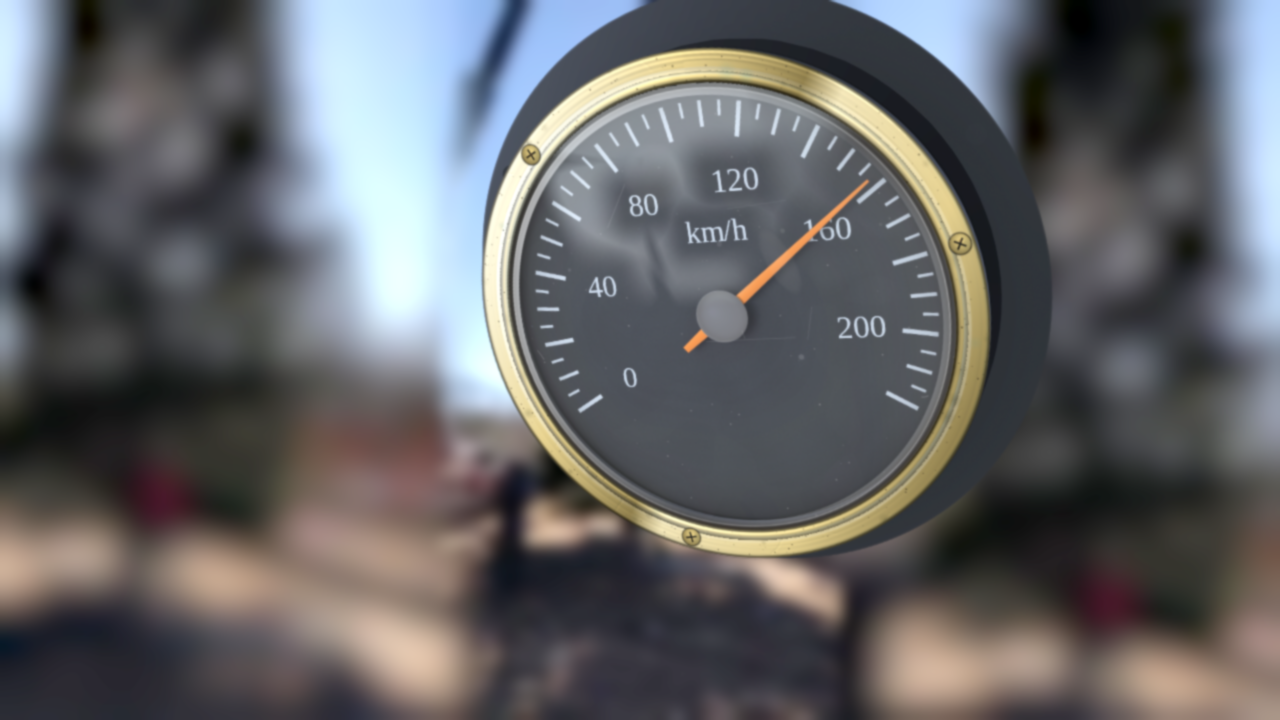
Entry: 157.5km/h
